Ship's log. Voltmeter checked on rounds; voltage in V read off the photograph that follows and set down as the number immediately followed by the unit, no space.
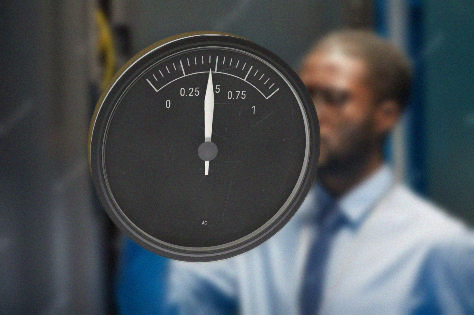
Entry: 0.45V
